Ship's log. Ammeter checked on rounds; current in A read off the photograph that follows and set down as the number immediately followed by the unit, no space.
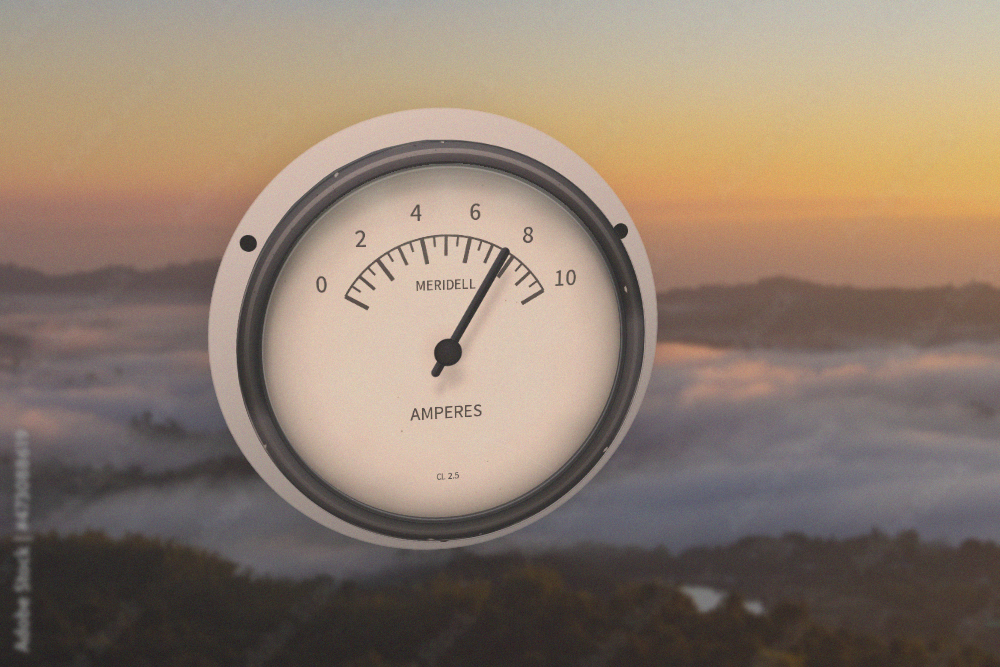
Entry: 7.5A
